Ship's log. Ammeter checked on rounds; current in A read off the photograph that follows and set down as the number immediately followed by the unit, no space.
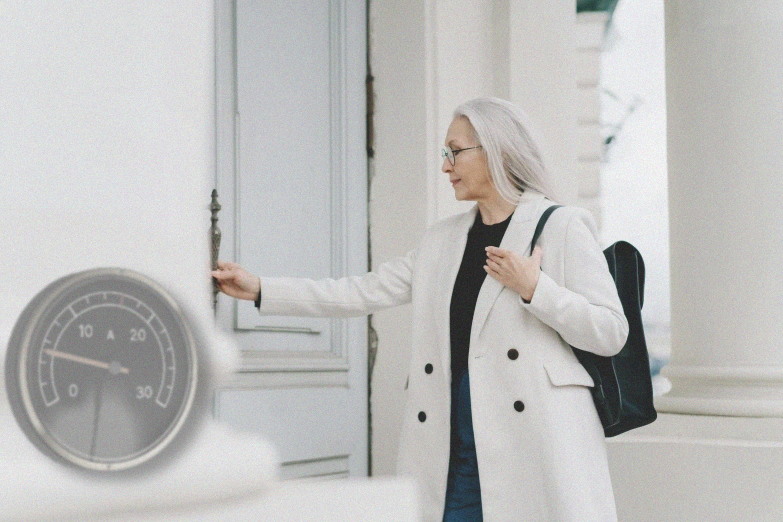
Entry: 5A
